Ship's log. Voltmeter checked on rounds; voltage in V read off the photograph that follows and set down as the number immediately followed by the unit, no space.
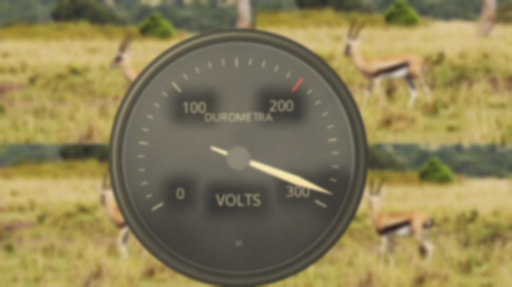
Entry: 290V
